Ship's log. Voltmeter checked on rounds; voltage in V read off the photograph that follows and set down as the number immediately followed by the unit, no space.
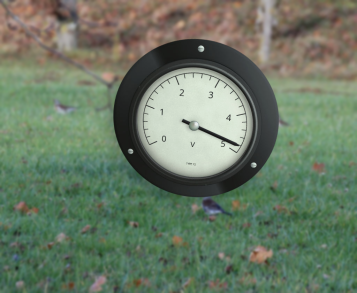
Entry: 4.8V
